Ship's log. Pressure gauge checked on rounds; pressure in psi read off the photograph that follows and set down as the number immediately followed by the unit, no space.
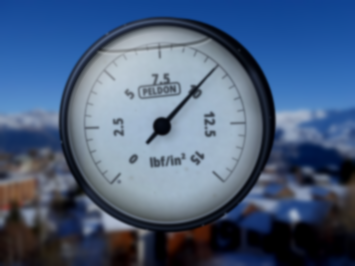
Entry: 10psi
